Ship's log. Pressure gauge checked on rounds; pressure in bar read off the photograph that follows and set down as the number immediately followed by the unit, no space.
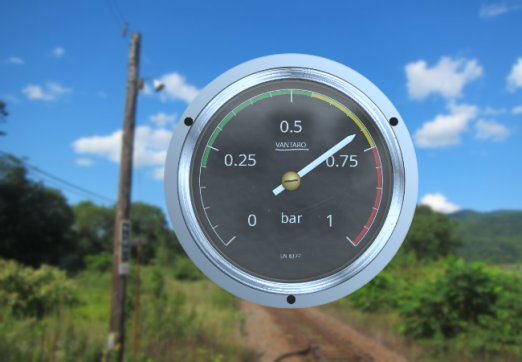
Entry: 0.7bar
